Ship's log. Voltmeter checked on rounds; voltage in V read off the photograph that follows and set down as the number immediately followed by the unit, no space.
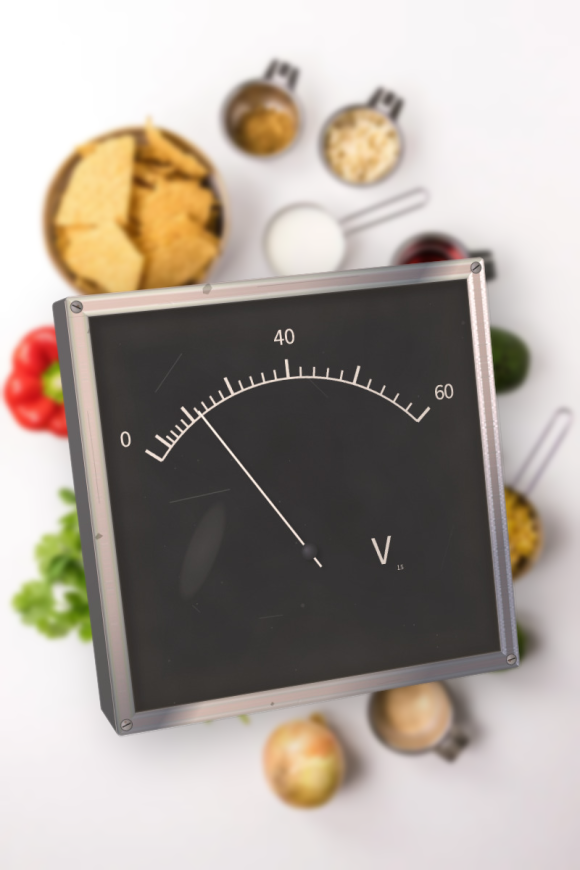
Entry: 22V
